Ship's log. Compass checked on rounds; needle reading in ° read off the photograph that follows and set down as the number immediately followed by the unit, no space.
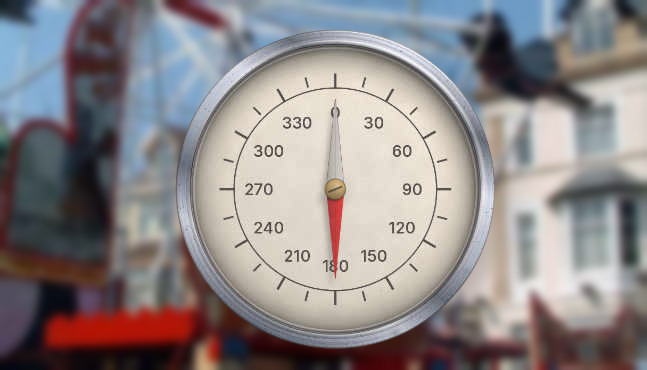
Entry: 180°
